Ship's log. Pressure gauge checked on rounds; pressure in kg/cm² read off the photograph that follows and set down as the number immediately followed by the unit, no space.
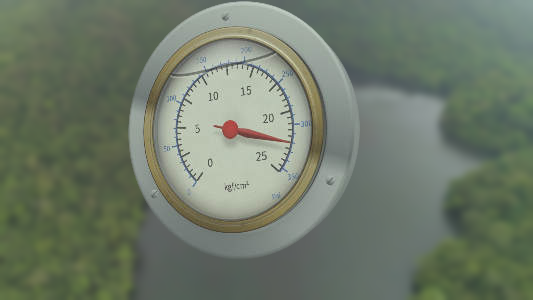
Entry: 22.5kg/cm²
